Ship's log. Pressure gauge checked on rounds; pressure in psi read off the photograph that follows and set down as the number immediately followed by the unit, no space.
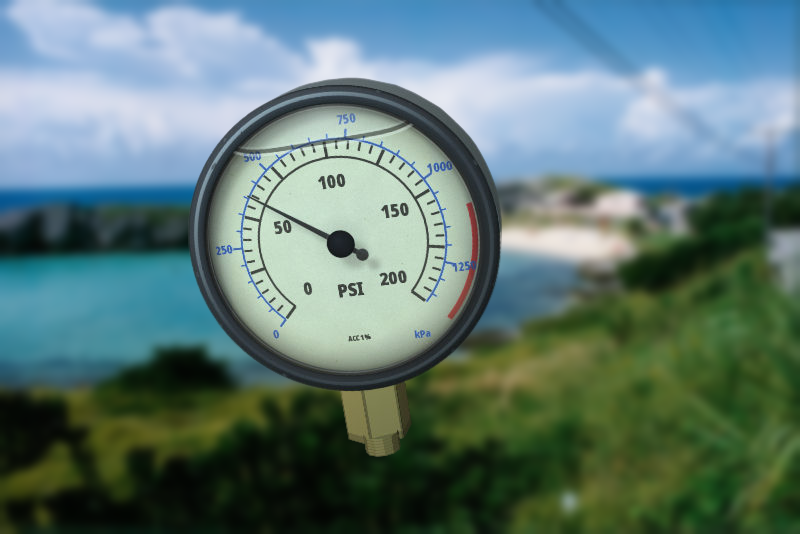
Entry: 60psi
